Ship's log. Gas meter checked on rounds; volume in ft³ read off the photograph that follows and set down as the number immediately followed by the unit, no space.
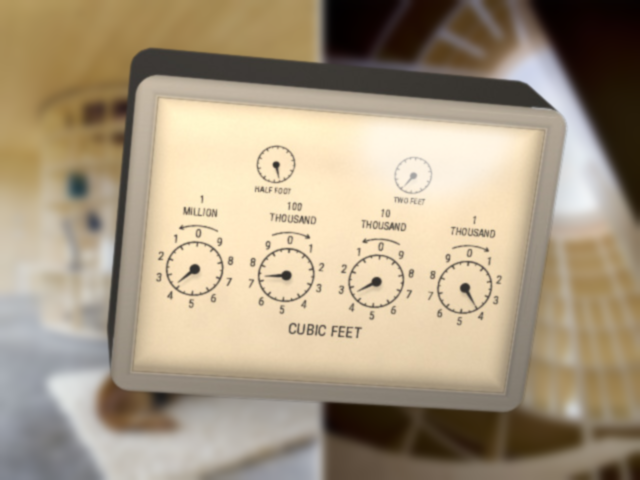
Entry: 373400ft³
